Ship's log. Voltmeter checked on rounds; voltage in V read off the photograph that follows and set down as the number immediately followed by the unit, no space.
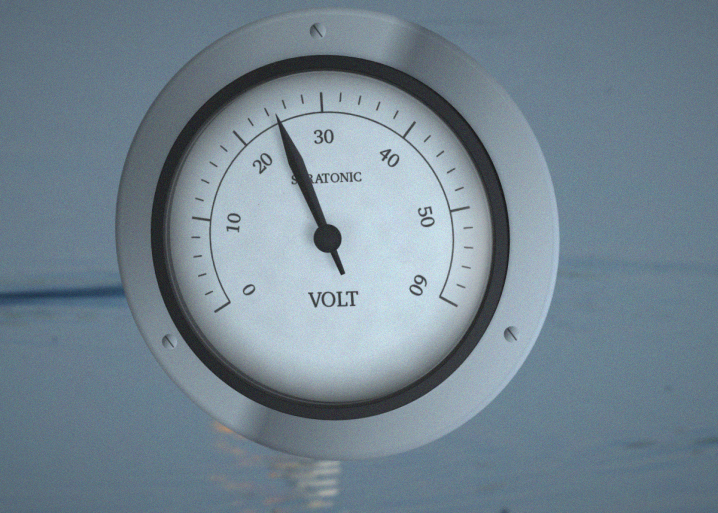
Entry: 25V
